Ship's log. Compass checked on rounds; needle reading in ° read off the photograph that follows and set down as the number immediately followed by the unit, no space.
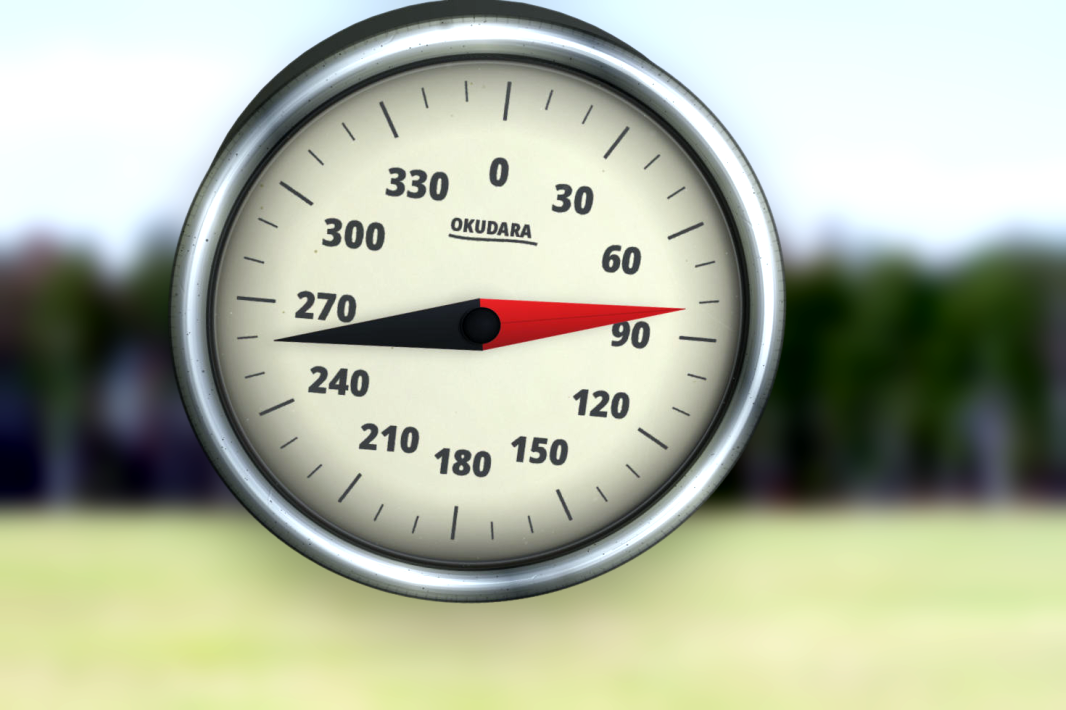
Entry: 80°
